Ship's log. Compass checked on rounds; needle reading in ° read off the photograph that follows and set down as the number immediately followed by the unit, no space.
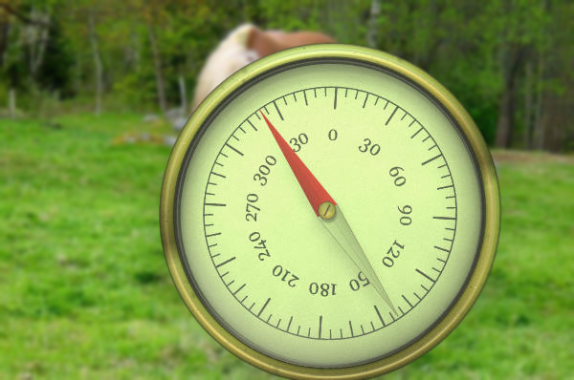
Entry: 322.5°
